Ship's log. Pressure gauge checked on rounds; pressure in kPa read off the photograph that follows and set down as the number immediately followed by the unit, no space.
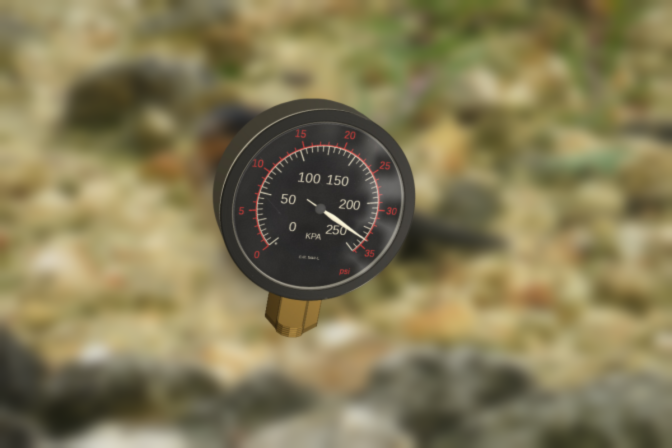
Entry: 235kPa
